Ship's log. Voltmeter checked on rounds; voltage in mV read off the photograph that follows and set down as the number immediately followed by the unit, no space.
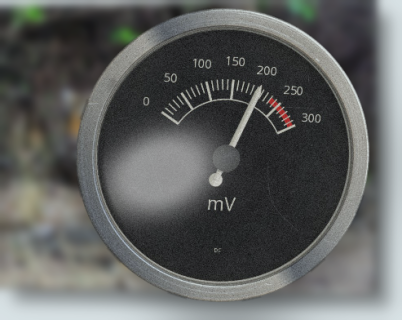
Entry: 200mV
